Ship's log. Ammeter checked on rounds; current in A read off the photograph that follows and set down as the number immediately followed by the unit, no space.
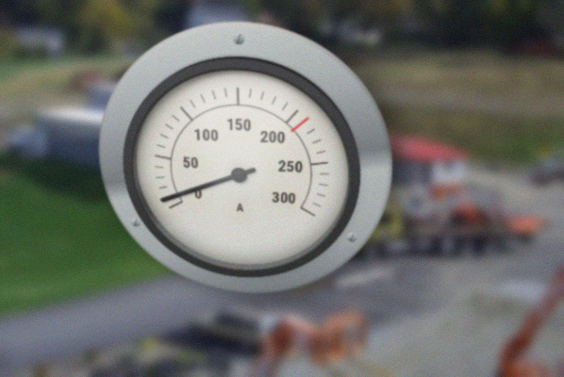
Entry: 10A
